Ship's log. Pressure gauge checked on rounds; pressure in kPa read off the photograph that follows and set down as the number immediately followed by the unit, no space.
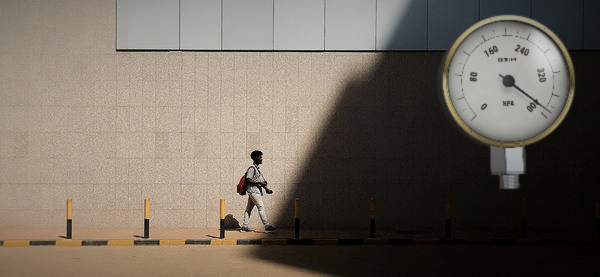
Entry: 390kPa
